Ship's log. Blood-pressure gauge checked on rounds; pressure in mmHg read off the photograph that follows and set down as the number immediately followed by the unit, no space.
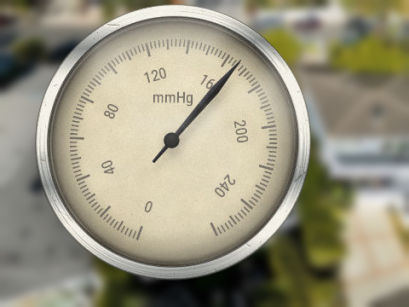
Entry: 166mmHg
